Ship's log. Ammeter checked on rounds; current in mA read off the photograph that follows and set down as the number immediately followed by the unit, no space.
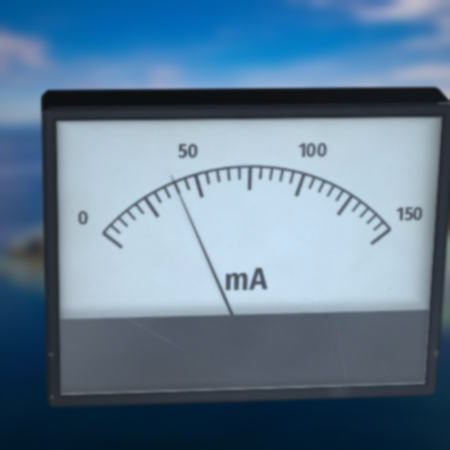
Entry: 40mA
